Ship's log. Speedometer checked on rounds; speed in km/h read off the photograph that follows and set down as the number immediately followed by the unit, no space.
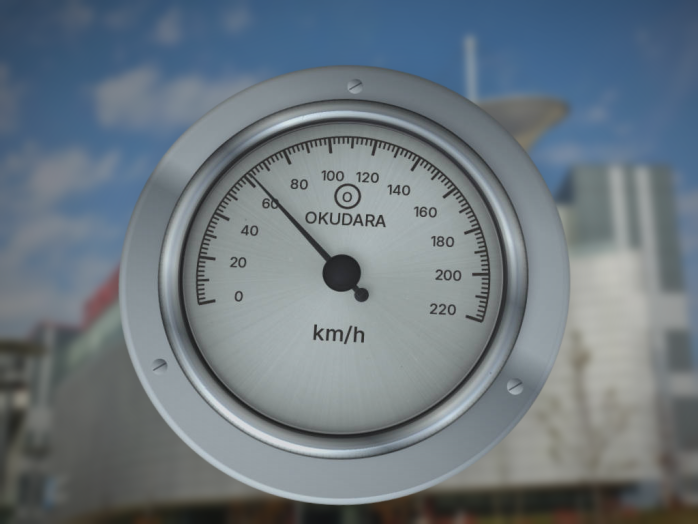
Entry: 62km/h
